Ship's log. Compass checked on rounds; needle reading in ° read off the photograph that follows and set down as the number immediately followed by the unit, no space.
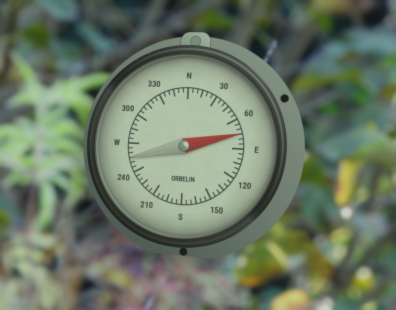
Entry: 75°
